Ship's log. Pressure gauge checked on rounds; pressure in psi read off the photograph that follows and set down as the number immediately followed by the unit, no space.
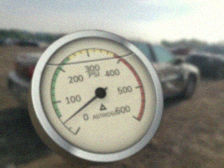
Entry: 40psi
